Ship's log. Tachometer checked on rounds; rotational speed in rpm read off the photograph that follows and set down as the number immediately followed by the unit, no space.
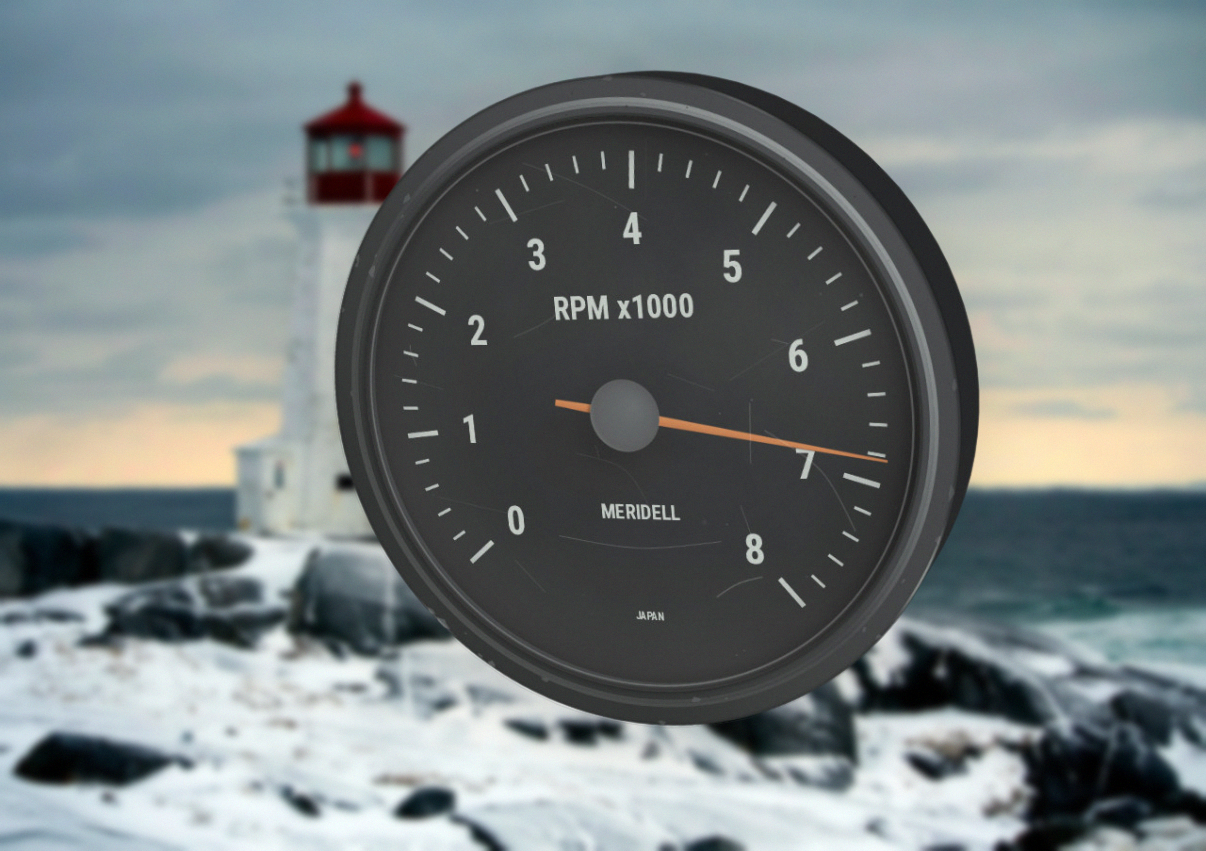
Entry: 6800rpm
